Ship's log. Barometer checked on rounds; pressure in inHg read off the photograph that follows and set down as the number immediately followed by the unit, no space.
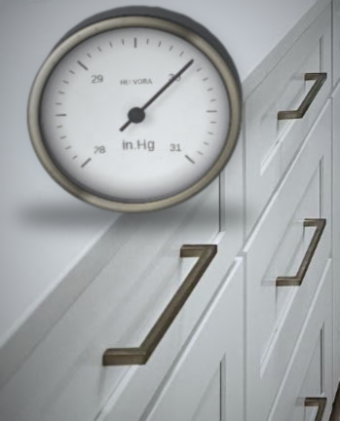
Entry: 30inHg
